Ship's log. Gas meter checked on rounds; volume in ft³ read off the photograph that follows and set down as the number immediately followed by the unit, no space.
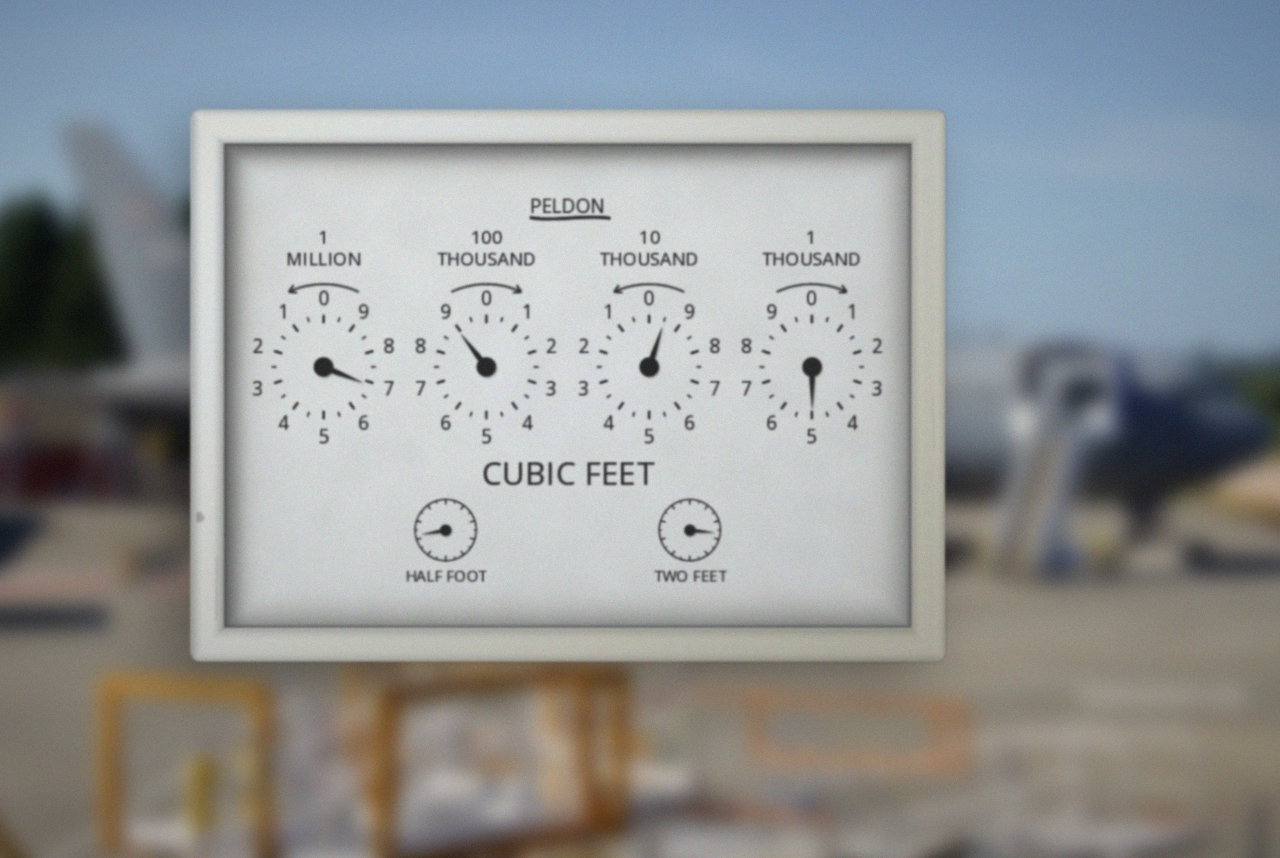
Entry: 689500ft³
